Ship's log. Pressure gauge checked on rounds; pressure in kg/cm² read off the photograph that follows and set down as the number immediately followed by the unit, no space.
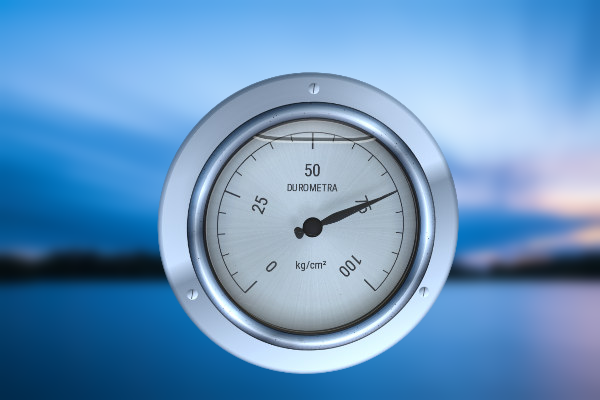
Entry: 75kg/cm²
